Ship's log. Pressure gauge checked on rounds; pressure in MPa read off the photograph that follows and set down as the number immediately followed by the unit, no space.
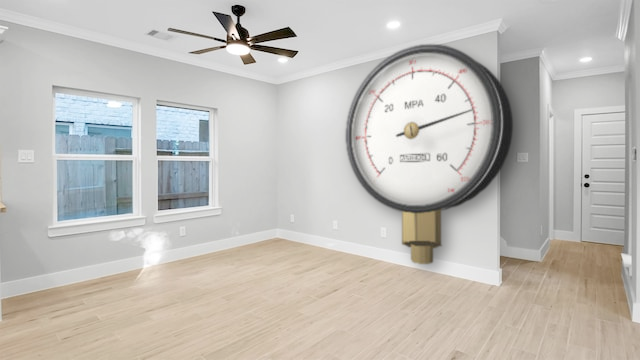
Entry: 47.5MPa
